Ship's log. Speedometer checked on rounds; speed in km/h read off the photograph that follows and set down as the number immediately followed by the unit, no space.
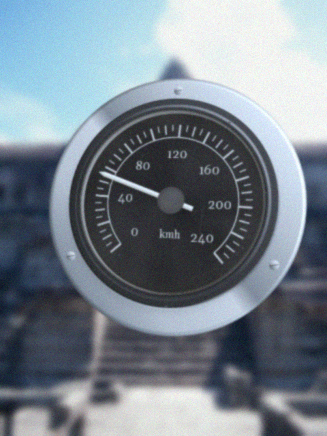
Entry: 55km/h
